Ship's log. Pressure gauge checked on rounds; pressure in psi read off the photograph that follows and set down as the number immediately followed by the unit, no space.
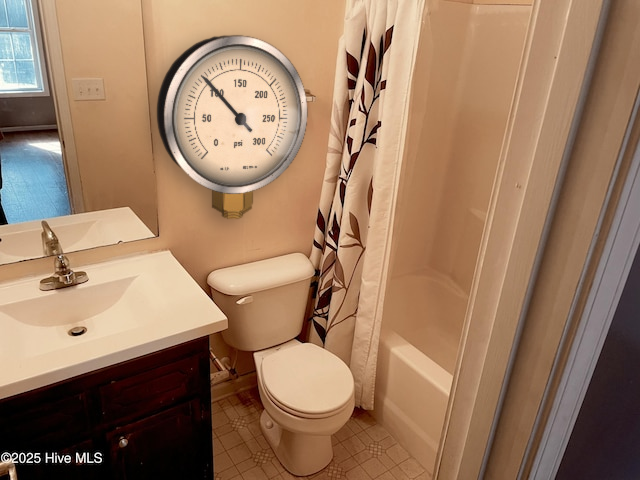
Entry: 100psi
